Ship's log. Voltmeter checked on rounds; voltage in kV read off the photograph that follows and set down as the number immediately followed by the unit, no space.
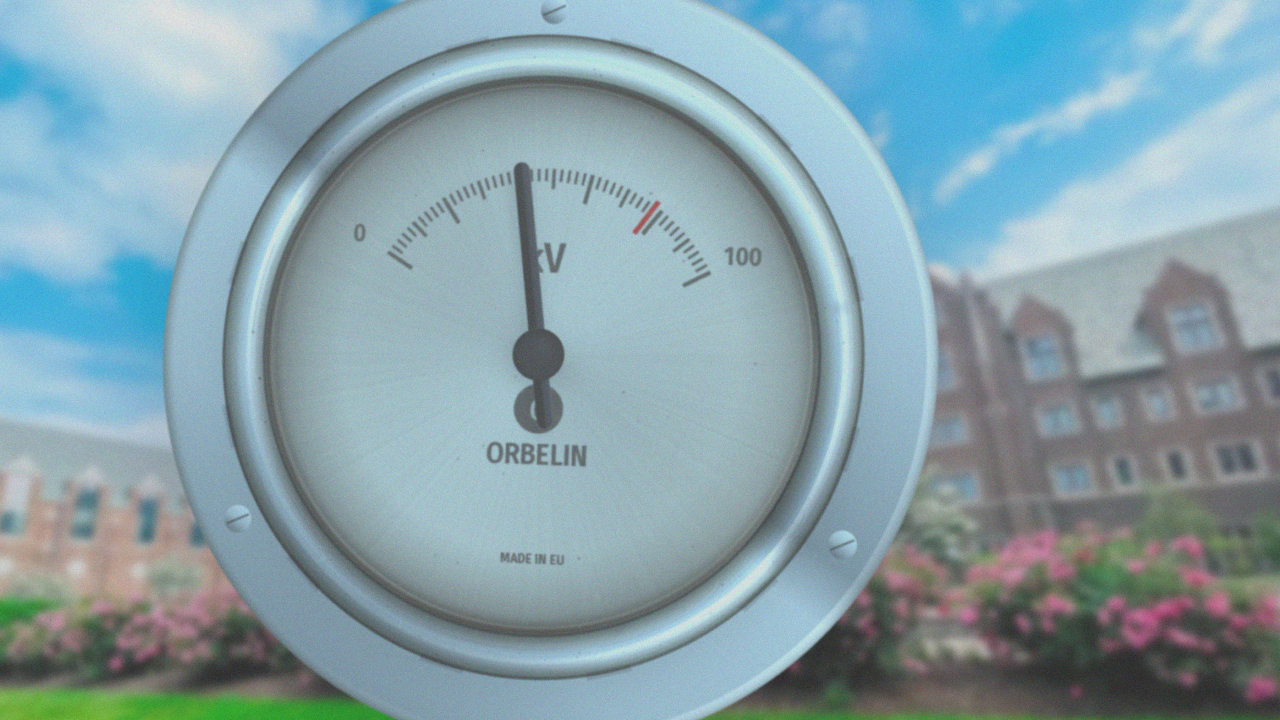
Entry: 42kV
